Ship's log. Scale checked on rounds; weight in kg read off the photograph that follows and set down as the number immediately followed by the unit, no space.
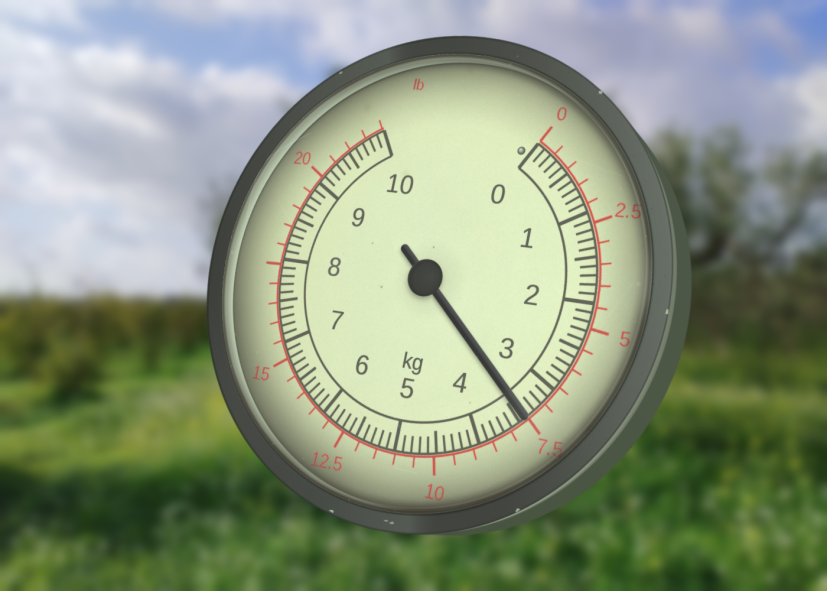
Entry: 3.4kg
